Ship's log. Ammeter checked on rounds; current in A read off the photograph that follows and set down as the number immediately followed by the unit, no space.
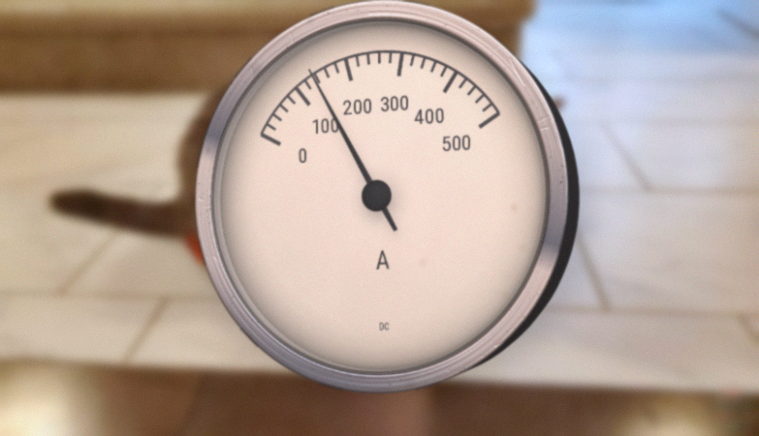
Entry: 140A
